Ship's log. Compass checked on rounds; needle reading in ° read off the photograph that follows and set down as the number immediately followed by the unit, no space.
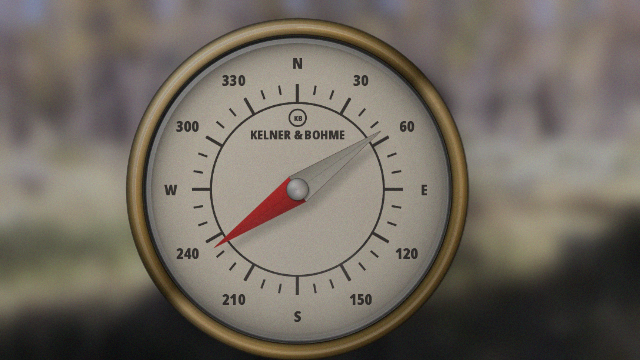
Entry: 235°
